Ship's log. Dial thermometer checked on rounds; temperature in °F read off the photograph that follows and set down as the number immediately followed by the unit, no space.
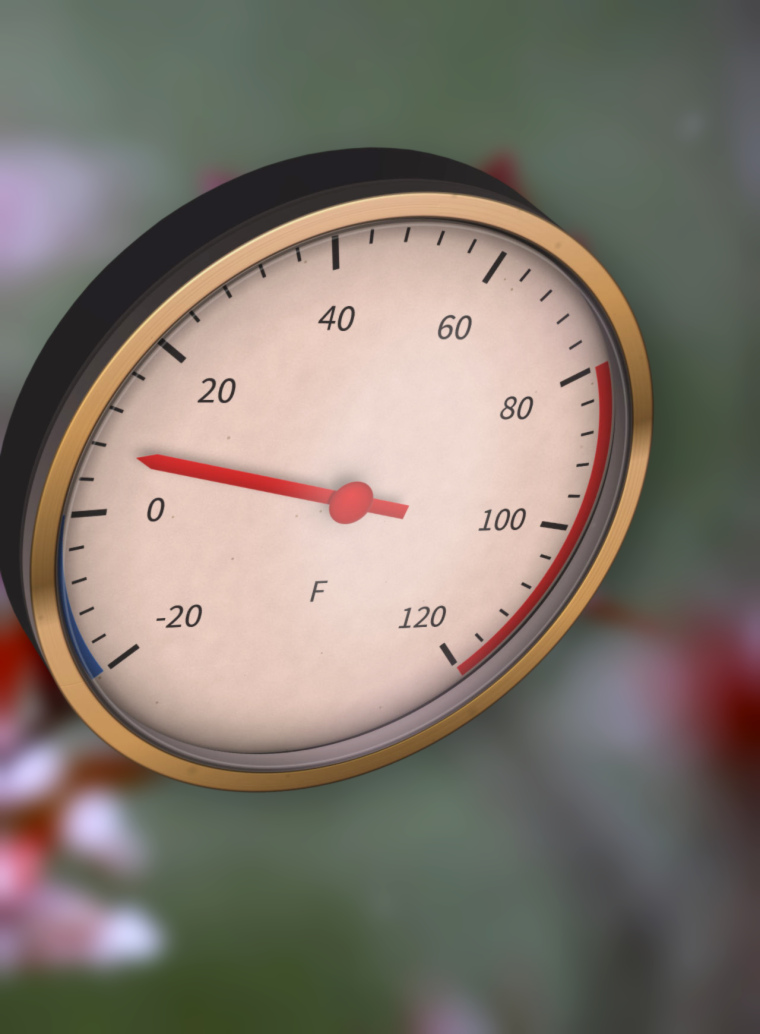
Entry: 8°F
